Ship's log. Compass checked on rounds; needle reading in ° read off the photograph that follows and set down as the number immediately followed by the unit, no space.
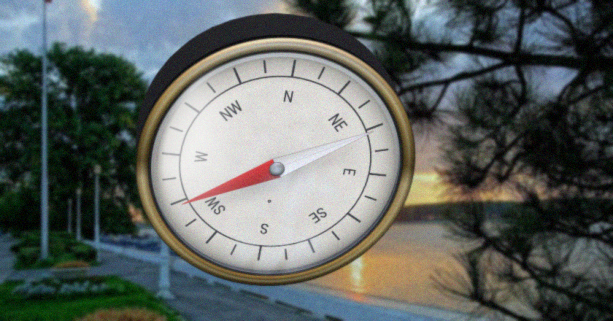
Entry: 240°
